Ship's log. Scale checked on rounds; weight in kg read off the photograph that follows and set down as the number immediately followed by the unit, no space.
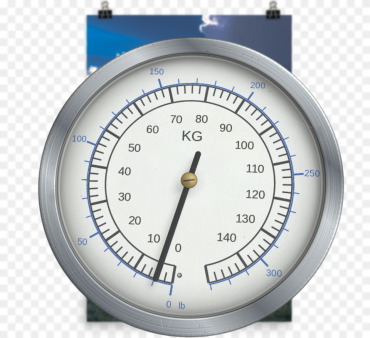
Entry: 4kg
